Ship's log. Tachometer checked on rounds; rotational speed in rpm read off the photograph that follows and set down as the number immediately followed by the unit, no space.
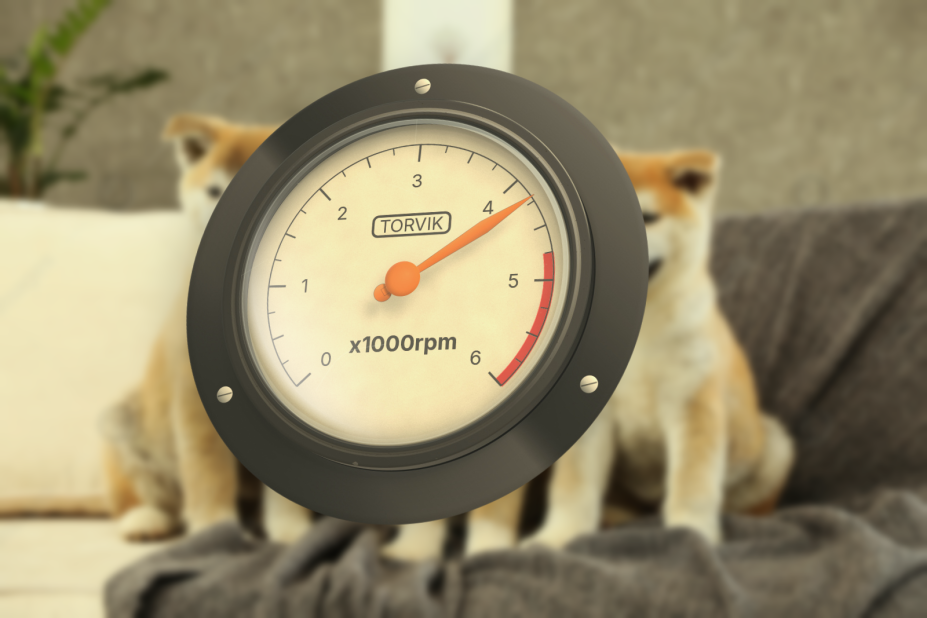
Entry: 4250rpm
